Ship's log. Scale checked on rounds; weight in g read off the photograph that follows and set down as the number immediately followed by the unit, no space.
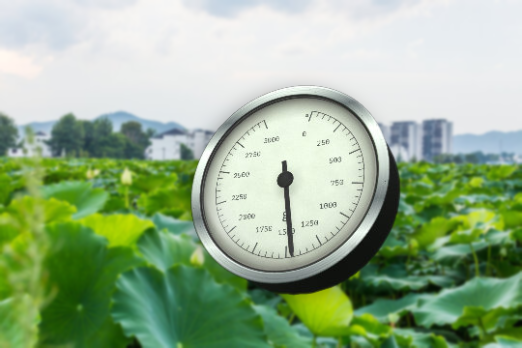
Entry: 1450g
